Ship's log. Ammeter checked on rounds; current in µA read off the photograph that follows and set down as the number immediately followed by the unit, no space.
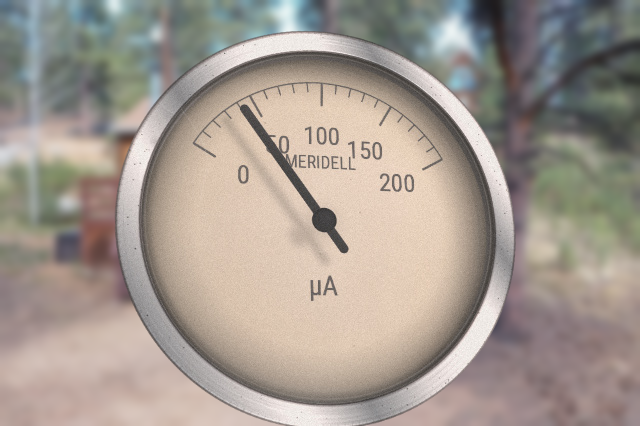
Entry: 40µA
